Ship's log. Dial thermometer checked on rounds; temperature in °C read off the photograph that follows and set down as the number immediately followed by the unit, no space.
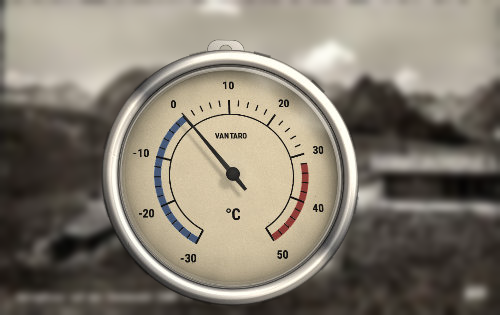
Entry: 0°C
